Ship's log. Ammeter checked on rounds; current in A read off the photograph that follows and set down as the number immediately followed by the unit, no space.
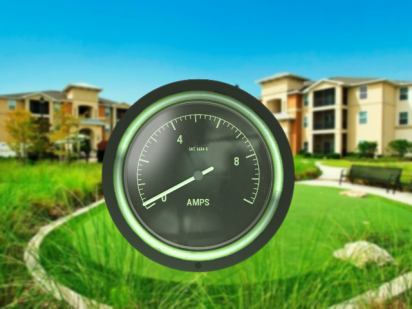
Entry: 0.2A
